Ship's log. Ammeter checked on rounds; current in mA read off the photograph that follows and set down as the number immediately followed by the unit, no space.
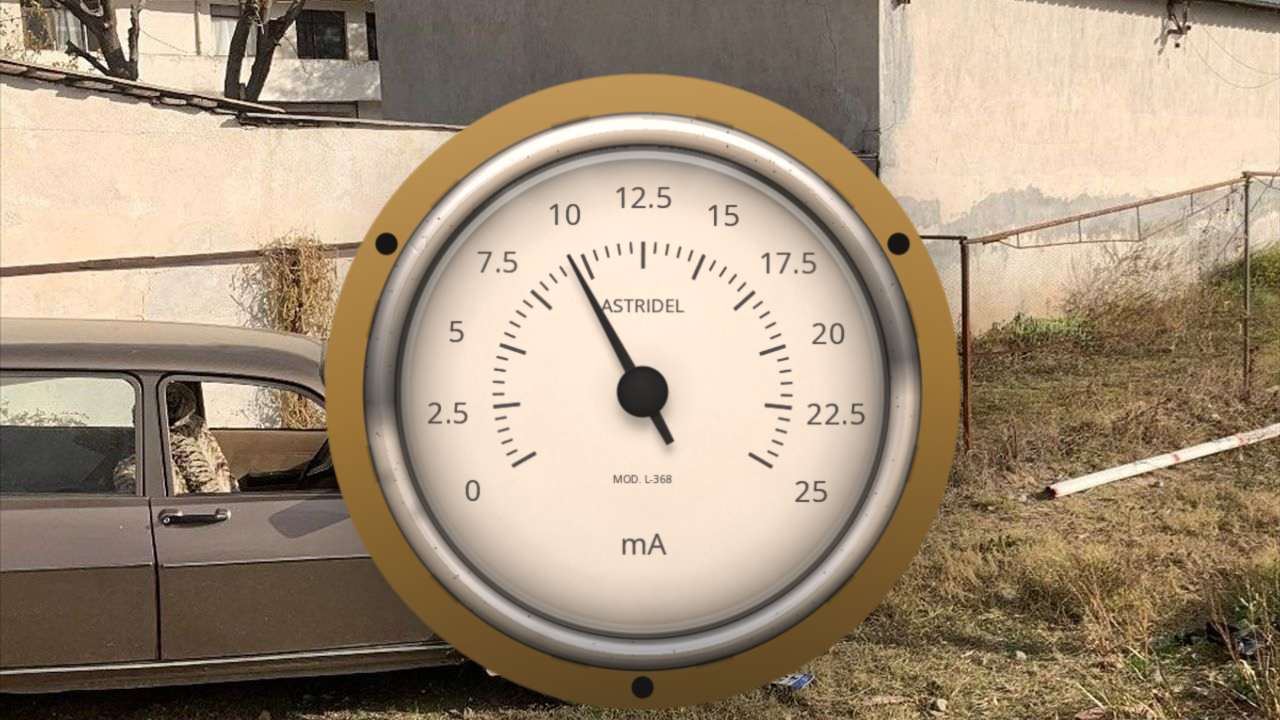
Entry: 9.5mA
